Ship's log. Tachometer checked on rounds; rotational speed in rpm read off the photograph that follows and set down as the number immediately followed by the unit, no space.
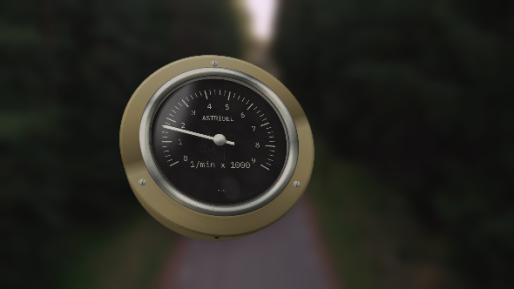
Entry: 1600rpm
